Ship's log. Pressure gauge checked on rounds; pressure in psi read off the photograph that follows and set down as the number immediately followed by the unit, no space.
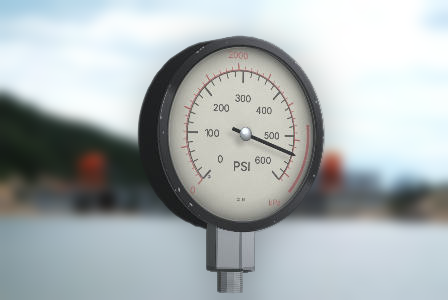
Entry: 540psi
